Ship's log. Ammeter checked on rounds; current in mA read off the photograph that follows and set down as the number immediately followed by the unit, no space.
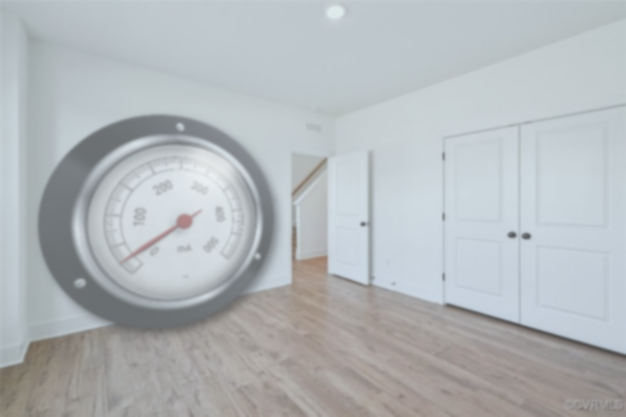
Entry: 25mA
